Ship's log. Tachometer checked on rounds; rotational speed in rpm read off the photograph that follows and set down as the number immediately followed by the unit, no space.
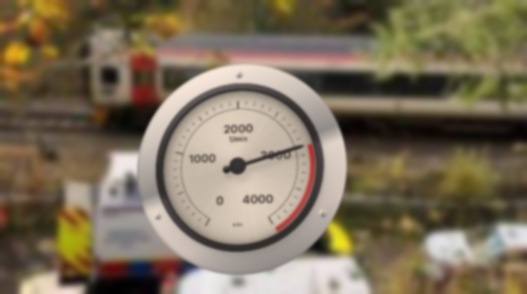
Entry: 3000rpm
